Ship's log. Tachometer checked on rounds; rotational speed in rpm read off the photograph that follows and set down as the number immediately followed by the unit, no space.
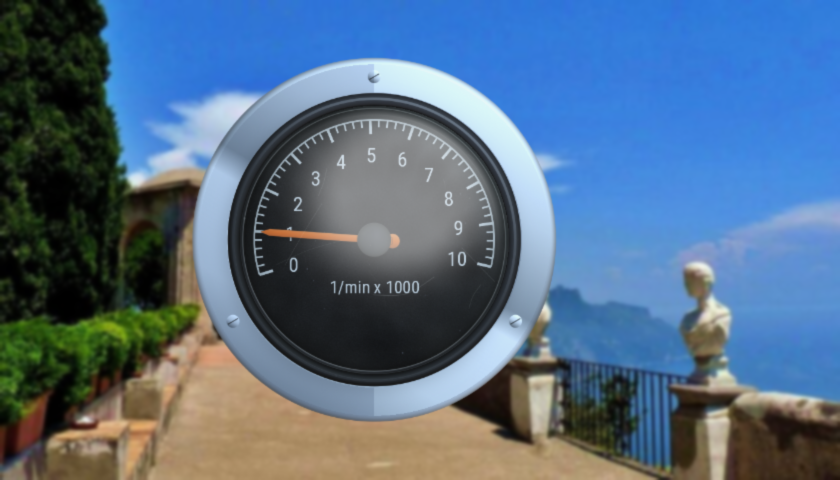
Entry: 1000rpm
